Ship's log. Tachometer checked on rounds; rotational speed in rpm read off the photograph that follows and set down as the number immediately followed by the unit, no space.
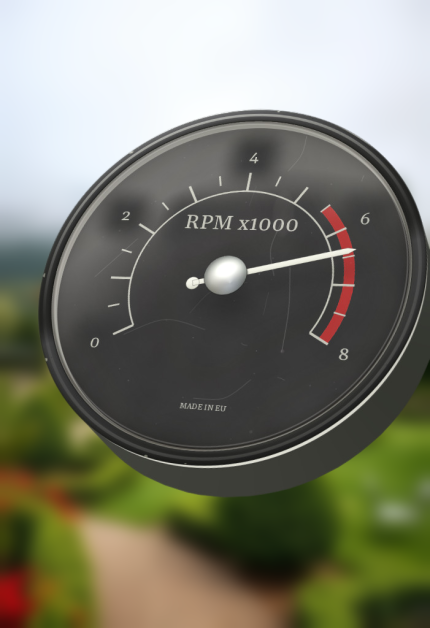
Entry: 6500rpm
